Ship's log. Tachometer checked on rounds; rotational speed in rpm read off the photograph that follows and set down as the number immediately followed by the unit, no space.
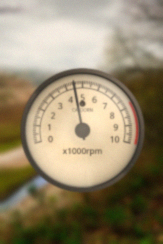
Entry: 4500rpm
